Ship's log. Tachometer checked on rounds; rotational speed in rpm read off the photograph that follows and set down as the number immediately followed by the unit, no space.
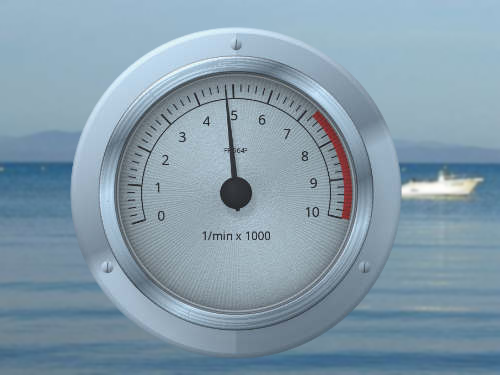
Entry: 4800rpm
